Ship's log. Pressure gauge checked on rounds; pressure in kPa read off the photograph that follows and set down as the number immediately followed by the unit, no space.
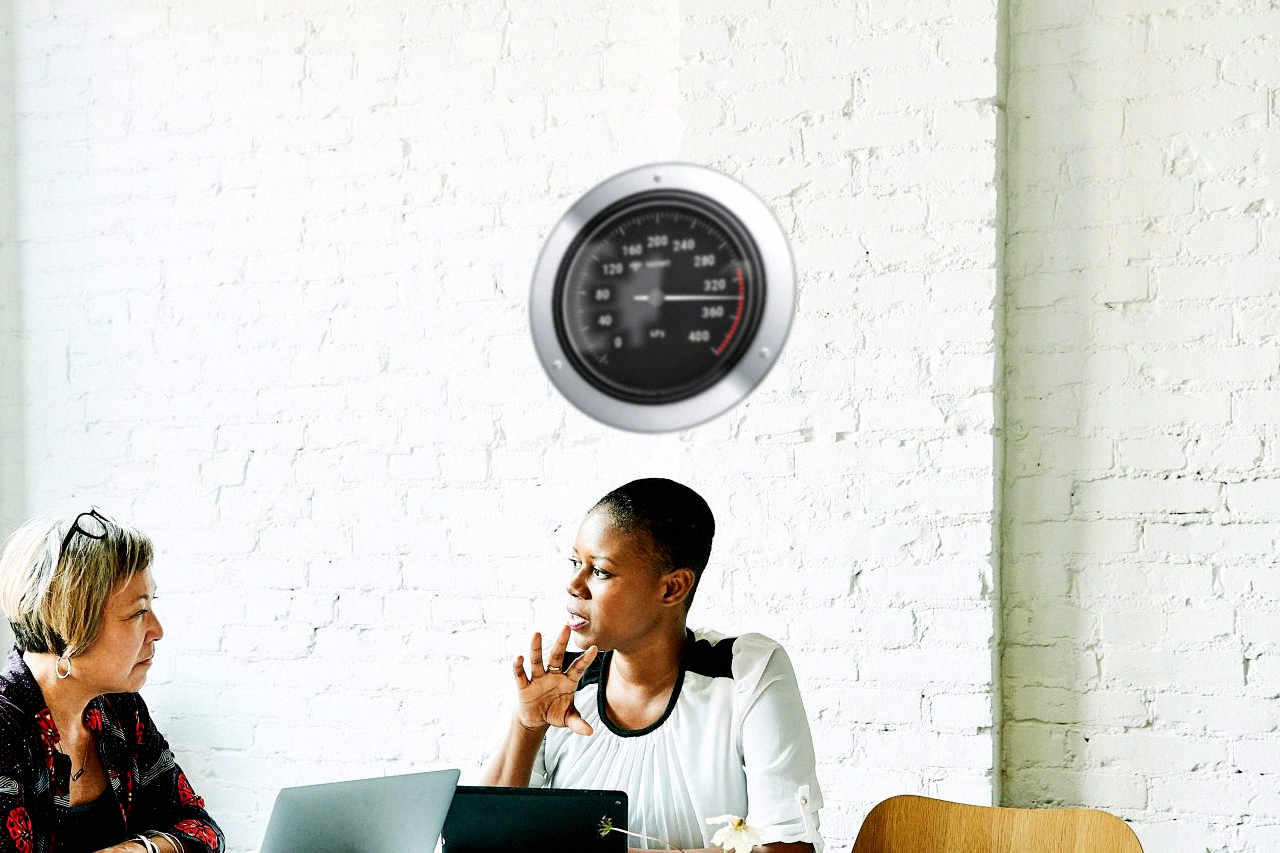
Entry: 340kPa
